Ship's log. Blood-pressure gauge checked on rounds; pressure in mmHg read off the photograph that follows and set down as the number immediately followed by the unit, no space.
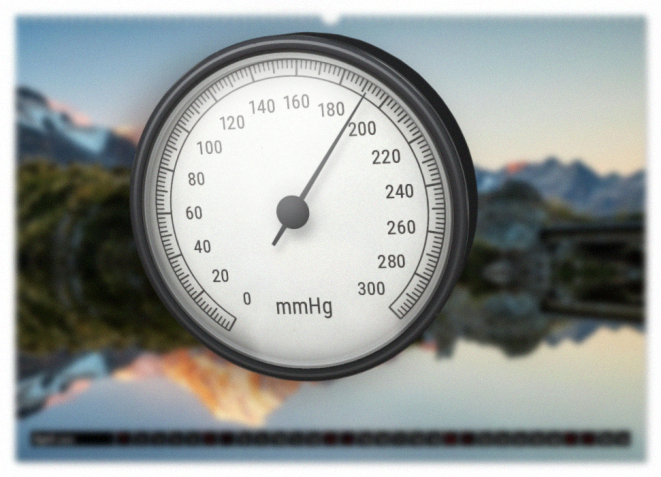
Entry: 192mmHg
